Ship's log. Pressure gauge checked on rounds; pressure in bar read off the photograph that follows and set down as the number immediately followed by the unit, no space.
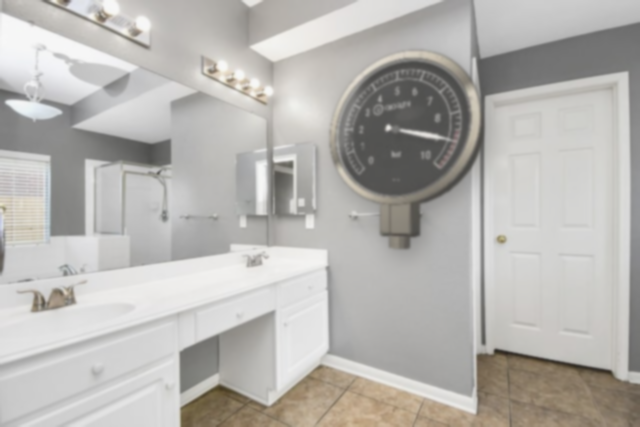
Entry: 9bar
